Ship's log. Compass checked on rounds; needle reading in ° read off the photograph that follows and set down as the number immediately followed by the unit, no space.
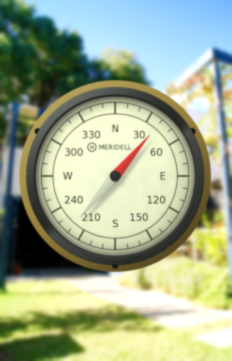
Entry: 40°
